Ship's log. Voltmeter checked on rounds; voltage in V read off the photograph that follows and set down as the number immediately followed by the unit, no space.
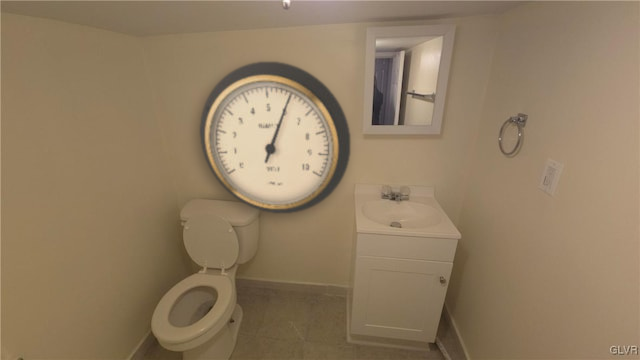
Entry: 6V
